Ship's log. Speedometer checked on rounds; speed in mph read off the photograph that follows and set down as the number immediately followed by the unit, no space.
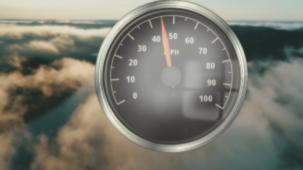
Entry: 45mph
